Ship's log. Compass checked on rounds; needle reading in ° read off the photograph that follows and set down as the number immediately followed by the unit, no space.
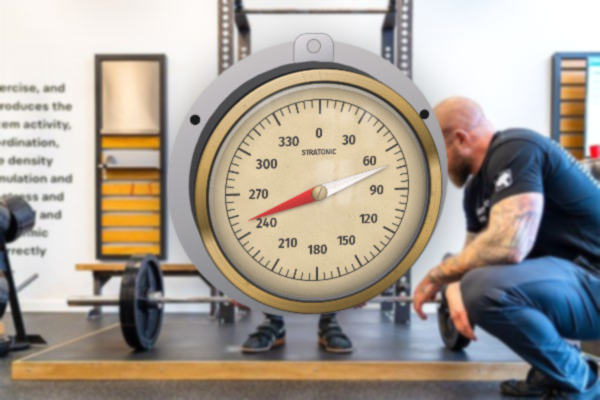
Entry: 250°
